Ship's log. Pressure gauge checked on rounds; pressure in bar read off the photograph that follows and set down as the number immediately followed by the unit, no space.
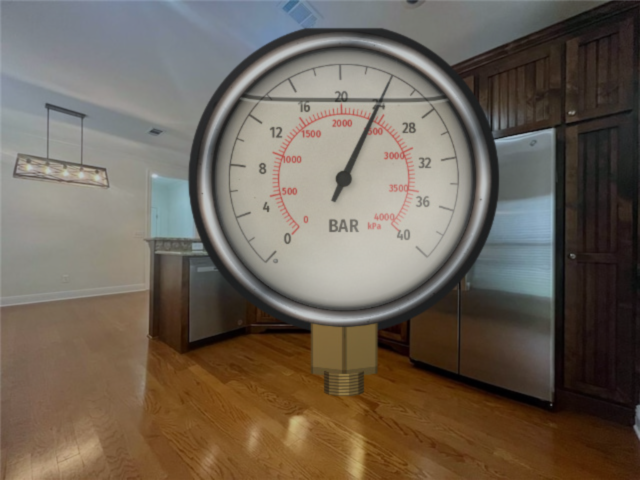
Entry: 24bar
